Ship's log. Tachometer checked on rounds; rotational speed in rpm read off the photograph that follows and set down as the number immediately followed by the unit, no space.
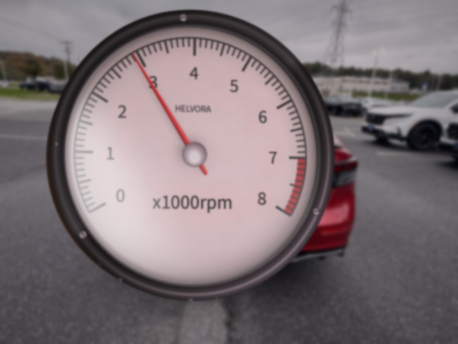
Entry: 2900rpm
